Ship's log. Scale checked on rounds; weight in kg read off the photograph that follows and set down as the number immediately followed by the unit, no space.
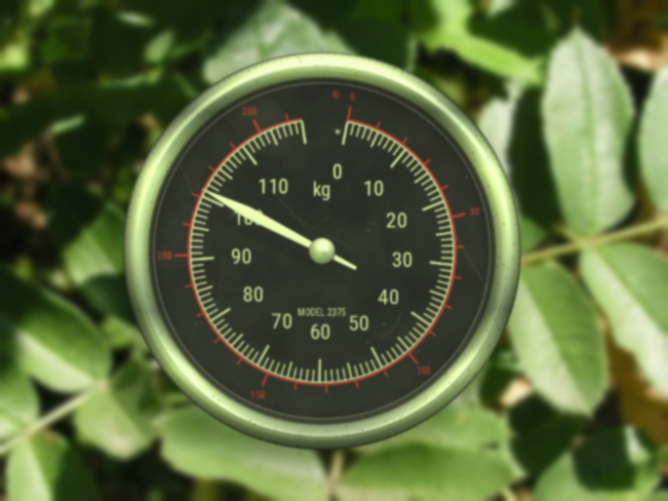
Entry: 101kg
